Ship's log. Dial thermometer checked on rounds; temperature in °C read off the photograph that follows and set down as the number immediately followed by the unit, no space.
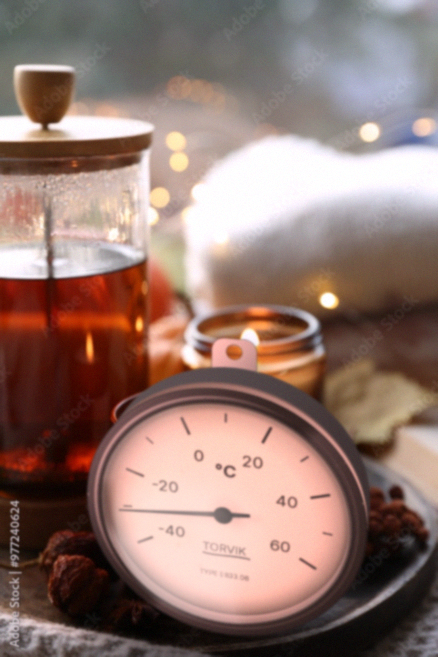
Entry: -30°C
